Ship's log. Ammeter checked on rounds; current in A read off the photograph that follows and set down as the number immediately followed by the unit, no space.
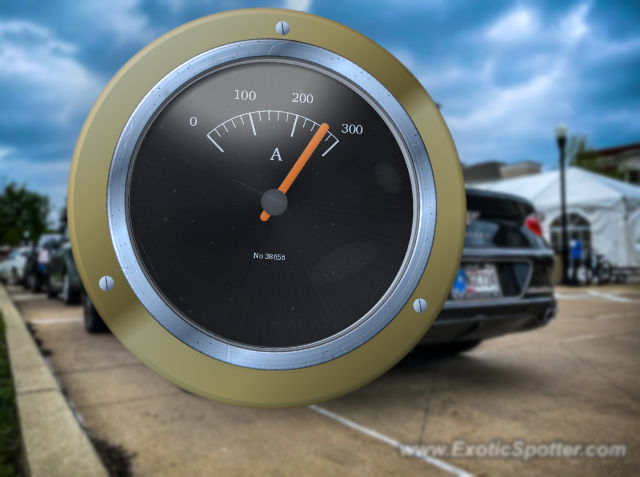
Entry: 260A
